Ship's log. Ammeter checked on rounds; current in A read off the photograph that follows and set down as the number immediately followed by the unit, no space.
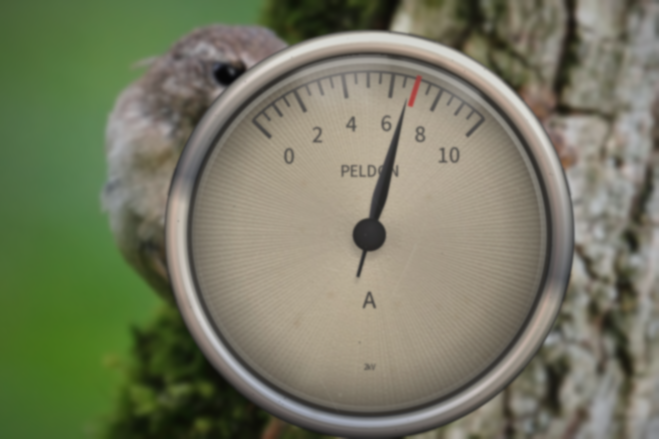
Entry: 6.75A
